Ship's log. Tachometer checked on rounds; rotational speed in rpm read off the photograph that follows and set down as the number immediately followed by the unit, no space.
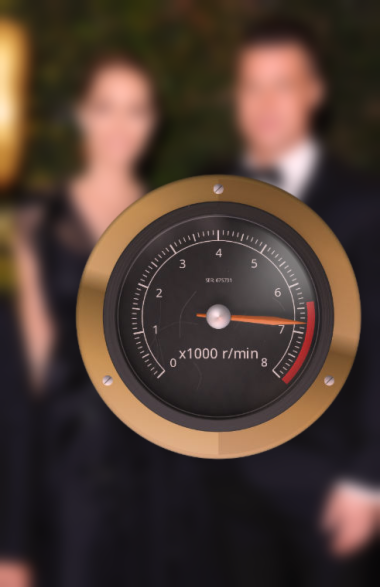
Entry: 6800rpm
